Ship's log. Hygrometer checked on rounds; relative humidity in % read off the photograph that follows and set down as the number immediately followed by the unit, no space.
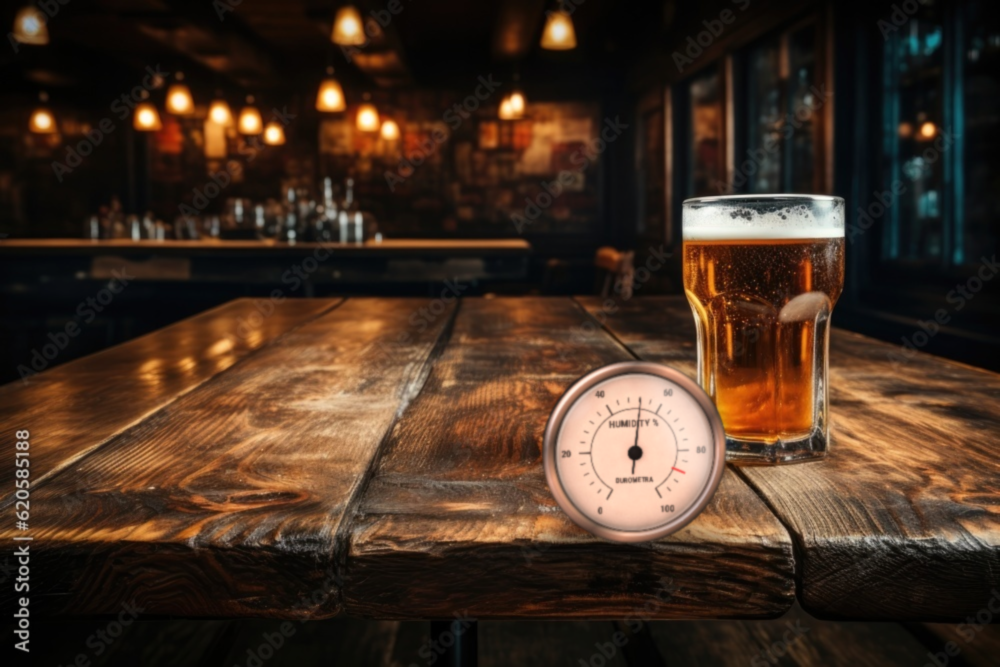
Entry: 52%
